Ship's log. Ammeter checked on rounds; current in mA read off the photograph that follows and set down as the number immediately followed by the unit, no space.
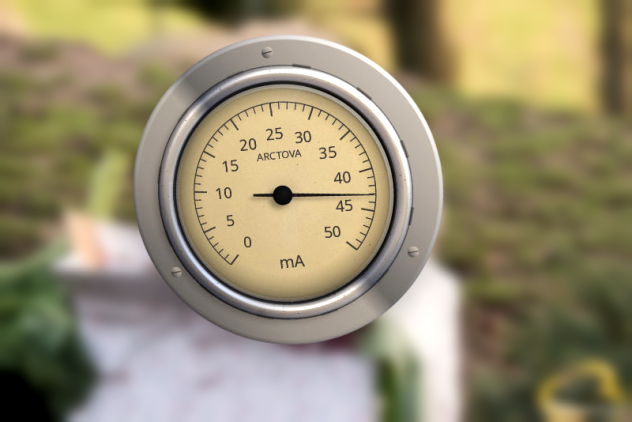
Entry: 43mA
